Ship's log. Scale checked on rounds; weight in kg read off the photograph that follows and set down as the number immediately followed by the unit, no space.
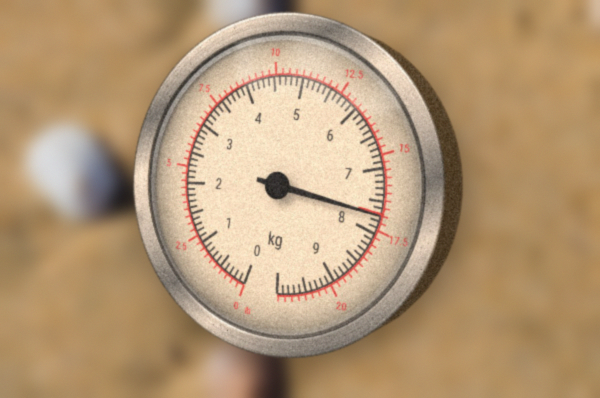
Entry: 7.7kg
